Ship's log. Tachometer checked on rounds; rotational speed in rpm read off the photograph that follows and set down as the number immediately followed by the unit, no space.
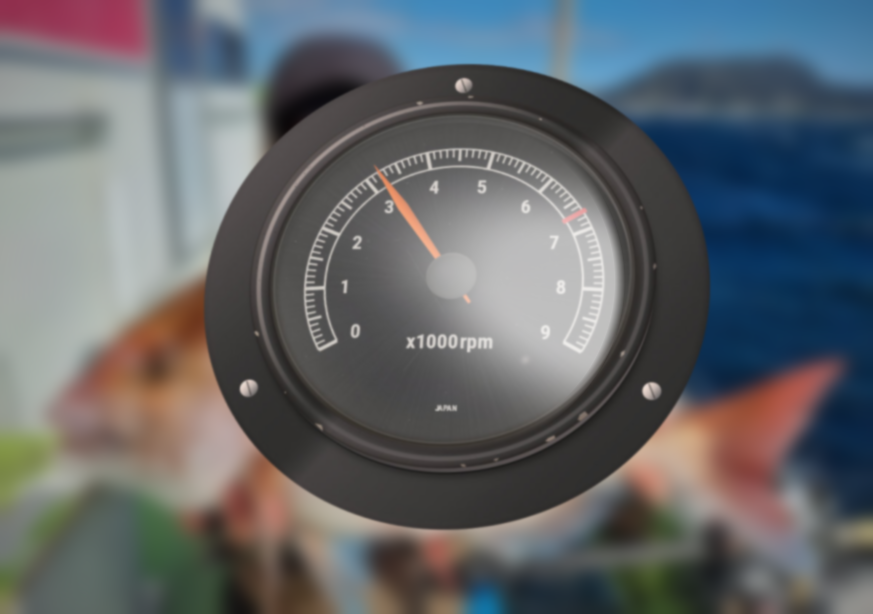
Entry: 3200rpm
